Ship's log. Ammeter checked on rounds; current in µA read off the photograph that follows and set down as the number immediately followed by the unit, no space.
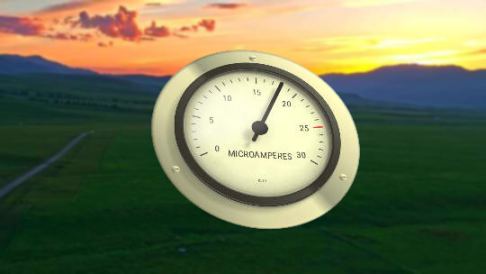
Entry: 18µA
